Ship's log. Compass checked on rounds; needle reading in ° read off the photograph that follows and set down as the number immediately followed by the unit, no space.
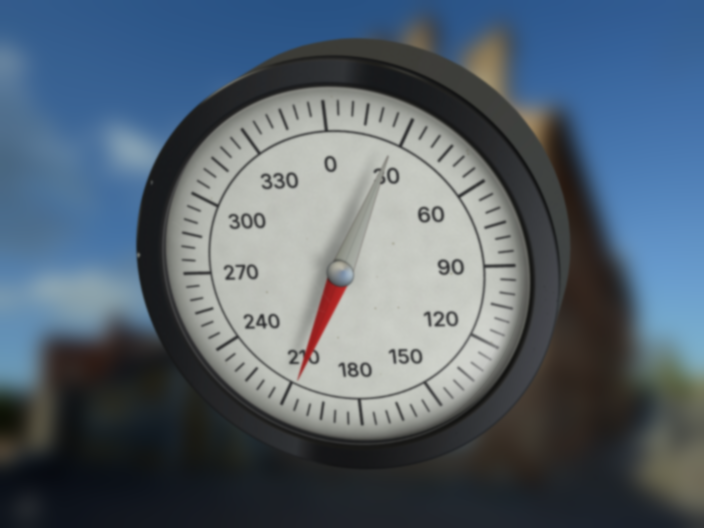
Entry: 207.5°
